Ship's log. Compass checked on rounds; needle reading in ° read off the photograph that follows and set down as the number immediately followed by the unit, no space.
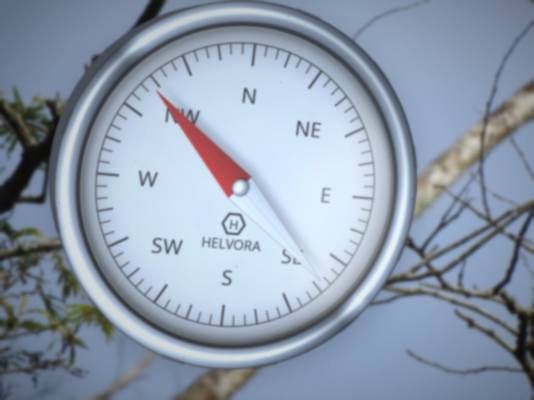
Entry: 312.5°
